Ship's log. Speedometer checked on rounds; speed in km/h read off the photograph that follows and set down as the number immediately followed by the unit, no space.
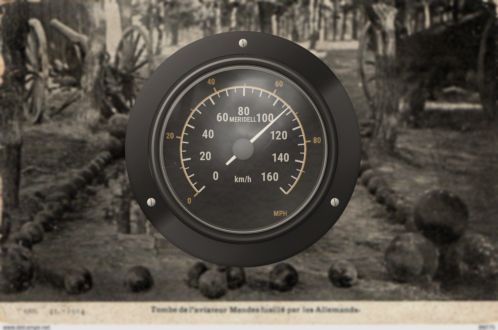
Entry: 107.5km/h
